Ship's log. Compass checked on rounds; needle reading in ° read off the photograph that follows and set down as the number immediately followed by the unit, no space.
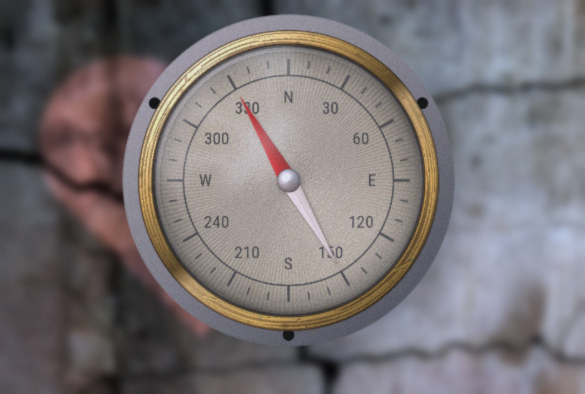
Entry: 330°
